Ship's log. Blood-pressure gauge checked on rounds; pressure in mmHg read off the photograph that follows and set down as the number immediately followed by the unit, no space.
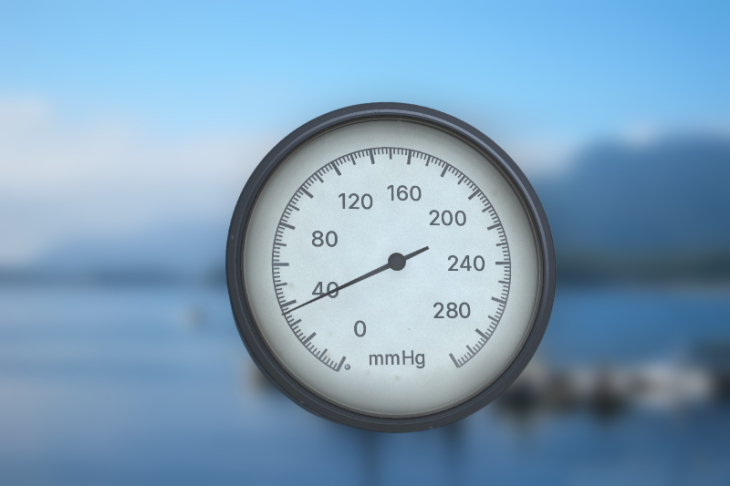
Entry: 36mmHg
